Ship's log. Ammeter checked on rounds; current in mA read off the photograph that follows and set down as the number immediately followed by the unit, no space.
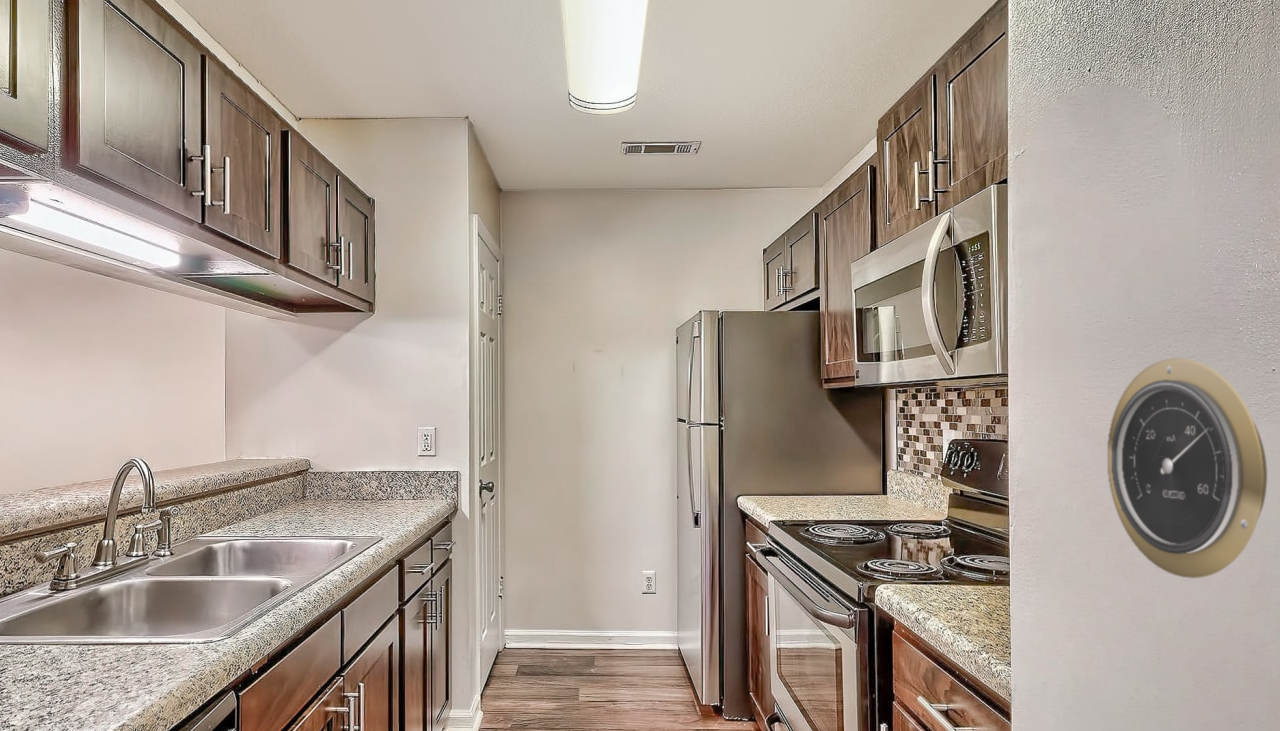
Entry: 45mA
